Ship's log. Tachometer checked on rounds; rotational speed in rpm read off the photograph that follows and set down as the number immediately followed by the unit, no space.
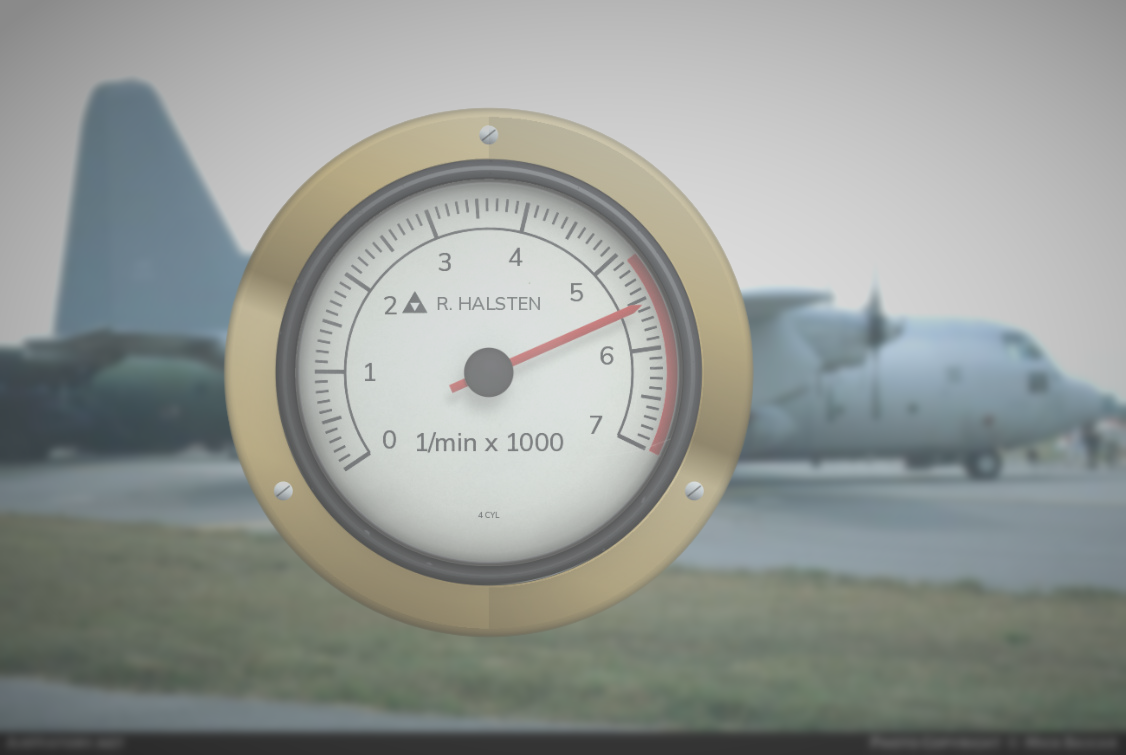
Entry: 5550rpm
